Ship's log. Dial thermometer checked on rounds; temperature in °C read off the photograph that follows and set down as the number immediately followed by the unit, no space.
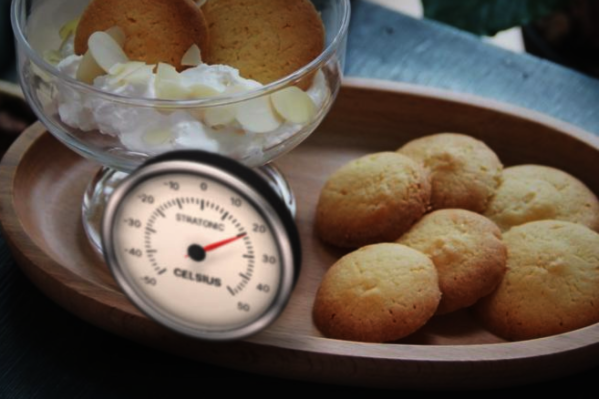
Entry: 20°C
